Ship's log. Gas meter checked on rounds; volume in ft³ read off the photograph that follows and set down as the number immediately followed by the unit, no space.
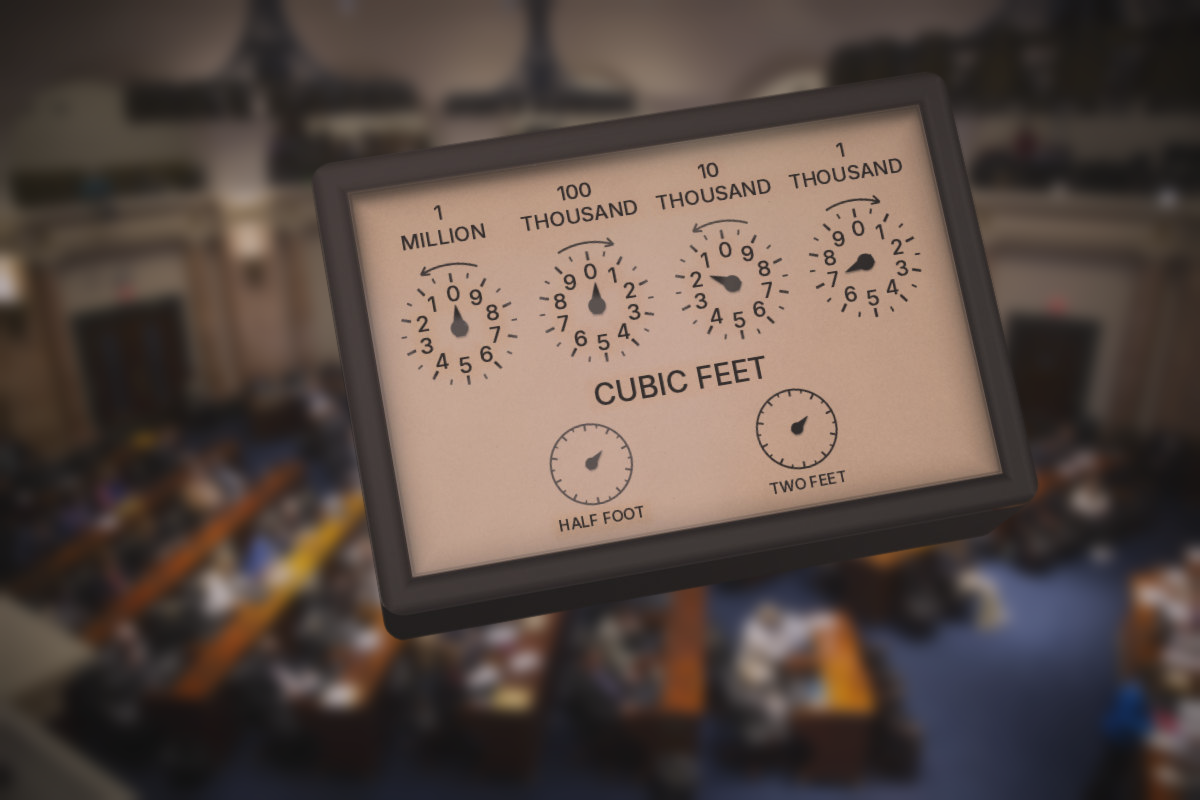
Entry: 1700ft³
